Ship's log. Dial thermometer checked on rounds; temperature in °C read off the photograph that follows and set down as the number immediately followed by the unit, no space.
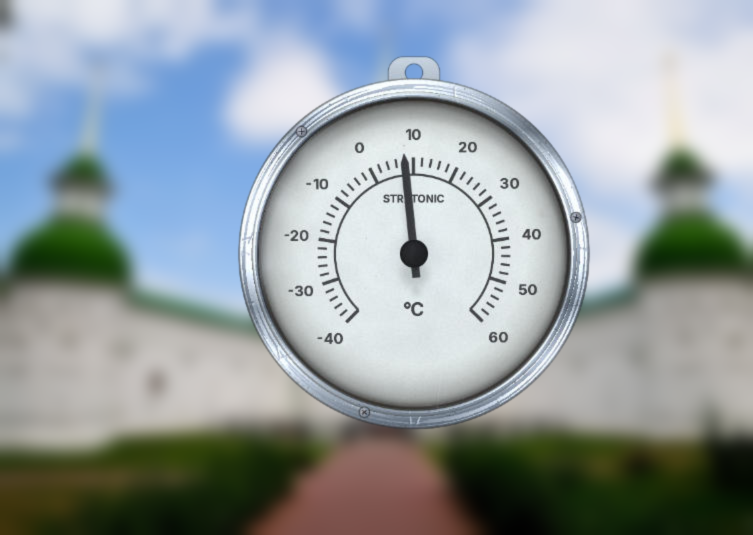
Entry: 8°C
